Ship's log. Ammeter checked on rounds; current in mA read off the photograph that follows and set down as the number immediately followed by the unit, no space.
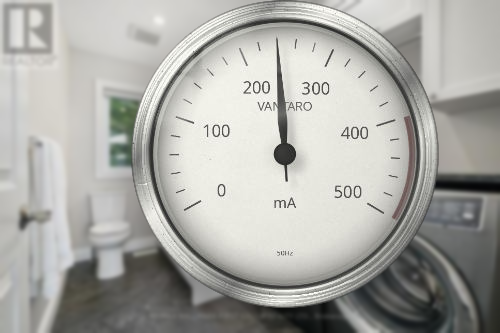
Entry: 240mA
